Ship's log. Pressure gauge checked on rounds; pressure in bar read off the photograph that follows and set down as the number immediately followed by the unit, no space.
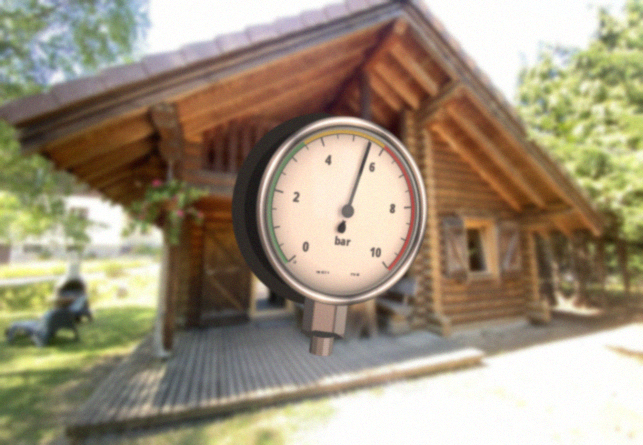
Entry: 5.5bar
